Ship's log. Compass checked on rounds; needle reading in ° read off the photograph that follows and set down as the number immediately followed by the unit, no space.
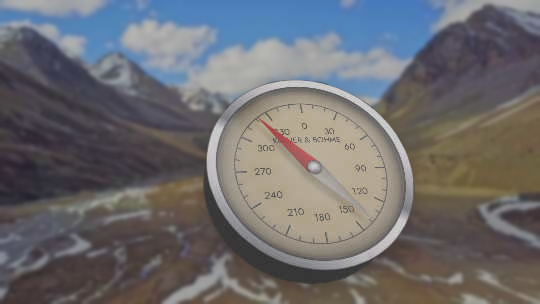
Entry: 320°
